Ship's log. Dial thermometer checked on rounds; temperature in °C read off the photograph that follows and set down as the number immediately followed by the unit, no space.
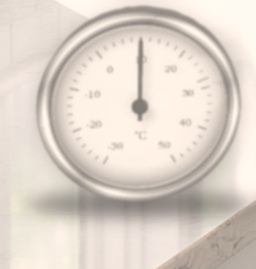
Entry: 10°C
